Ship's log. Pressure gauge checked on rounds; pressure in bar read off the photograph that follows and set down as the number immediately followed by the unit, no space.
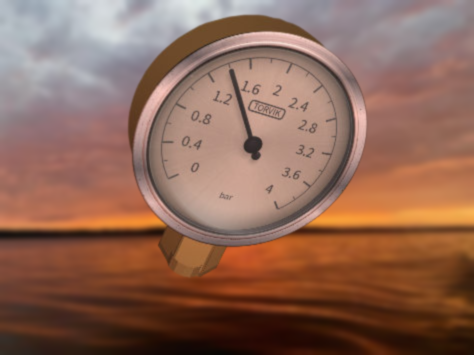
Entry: 1.4bar
